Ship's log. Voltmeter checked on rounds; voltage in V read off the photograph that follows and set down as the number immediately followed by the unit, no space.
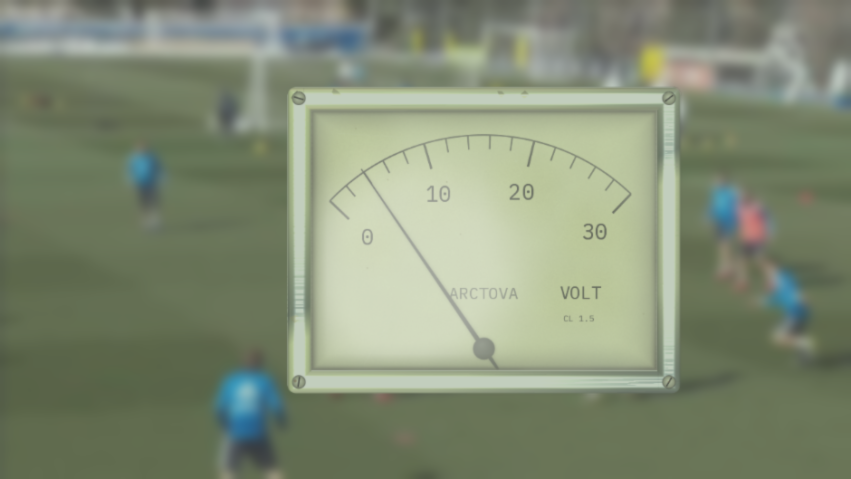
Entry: 4V
